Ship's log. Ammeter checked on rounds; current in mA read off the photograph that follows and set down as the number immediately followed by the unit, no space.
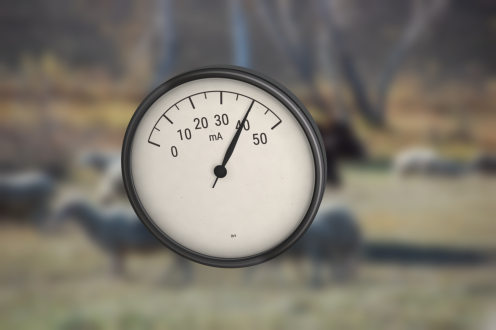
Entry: 40mA
